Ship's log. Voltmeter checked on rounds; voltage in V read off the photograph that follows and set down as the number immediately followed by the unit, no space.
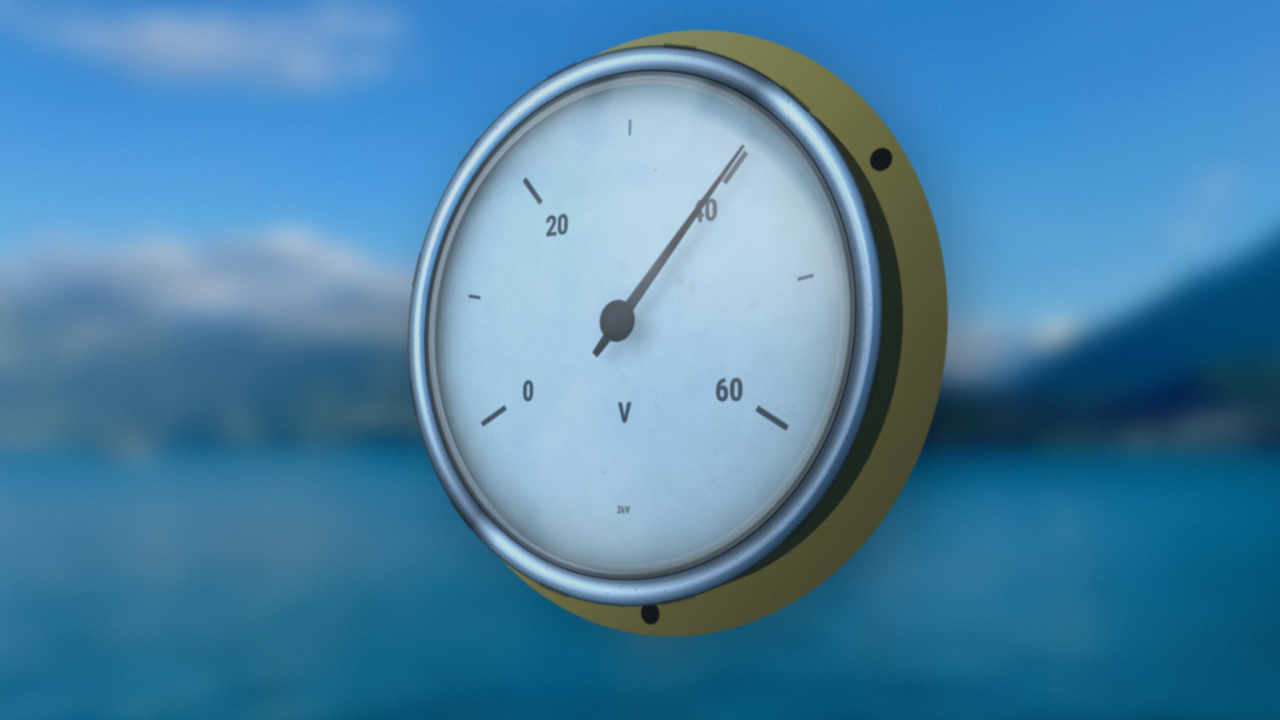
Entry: 40V
